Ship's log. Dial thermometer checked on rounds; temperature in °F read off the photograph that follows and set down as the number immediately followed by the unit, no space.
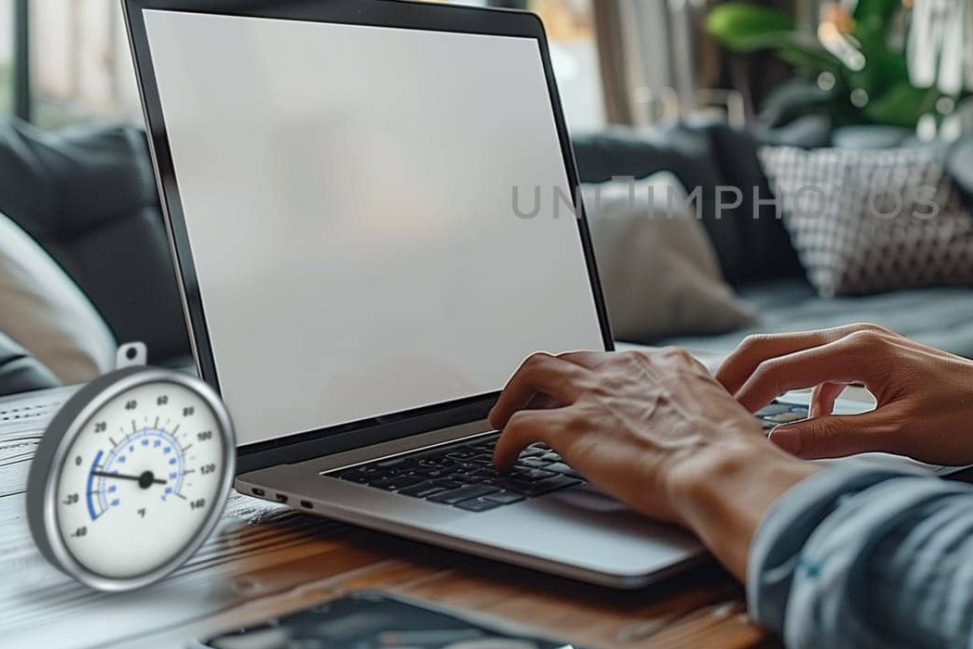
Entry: -5°F
